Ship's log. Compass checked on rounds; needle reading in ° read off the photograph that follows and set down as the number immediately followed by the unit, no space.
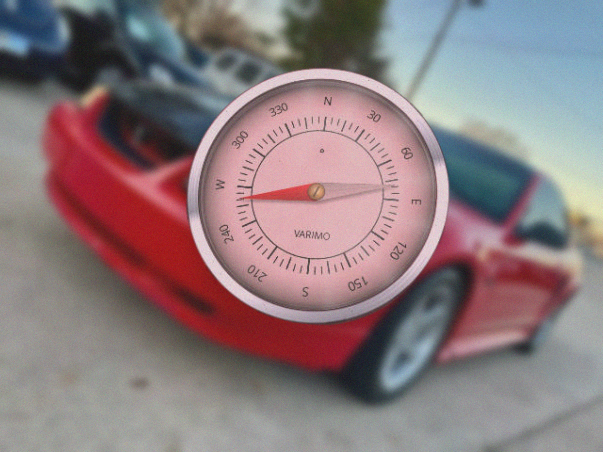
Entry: 260°
